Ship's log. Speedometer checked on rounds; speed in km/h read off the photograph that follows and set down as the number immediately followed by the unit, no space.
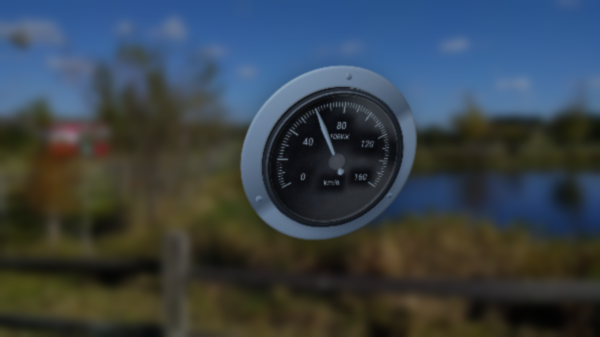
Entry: 60km/h
